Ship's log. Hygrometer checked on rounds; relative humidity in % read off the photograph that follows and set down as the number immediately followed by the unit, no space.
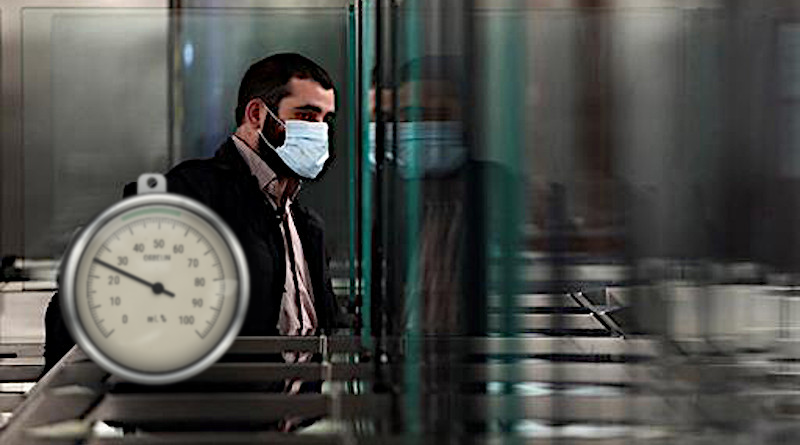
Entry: 25%
